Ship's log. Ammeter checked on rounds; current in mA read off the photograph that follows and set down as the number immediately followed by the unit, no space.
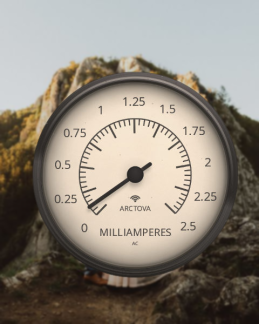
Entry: 0.1mA
